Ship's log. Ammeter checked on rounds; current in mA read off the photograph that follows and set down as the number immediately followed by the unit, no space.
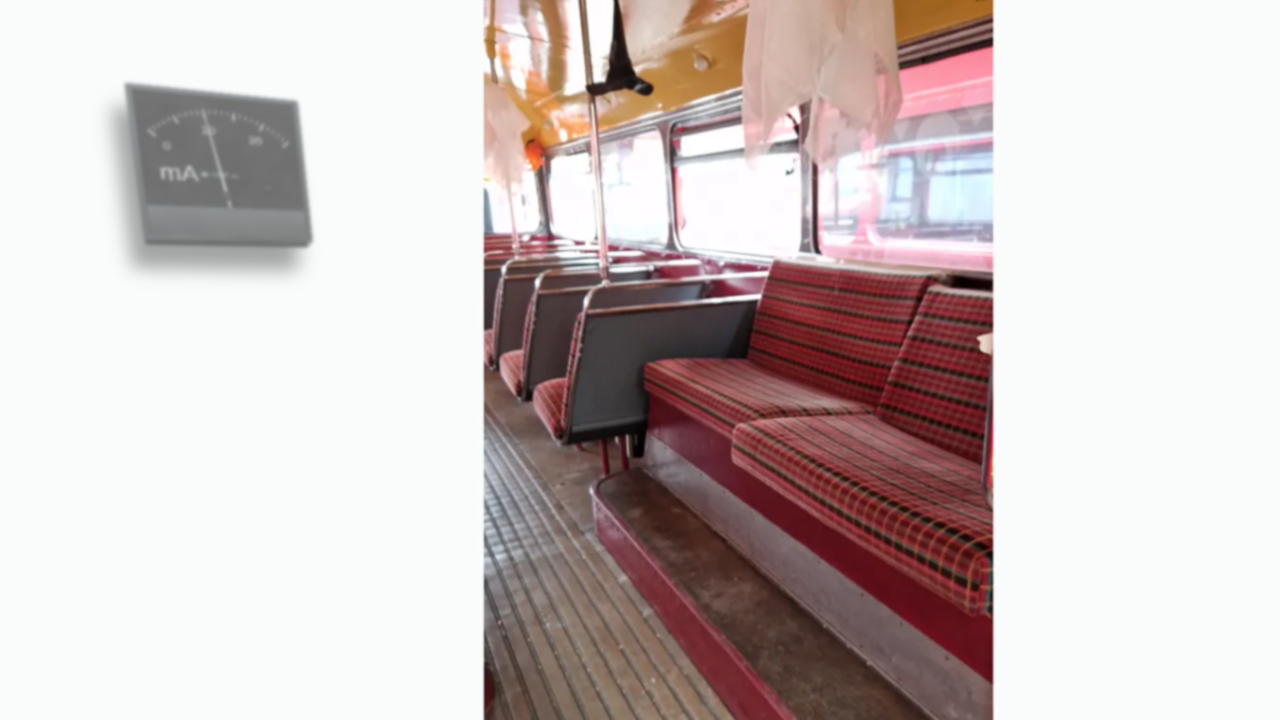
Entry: 10mA
